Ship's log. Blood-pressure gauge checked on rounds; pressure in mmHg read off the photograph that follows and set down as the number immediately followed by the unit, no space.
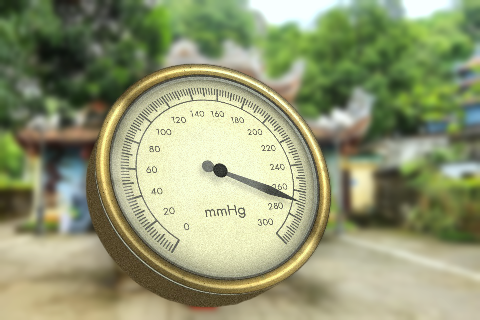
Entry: 270mmHg
